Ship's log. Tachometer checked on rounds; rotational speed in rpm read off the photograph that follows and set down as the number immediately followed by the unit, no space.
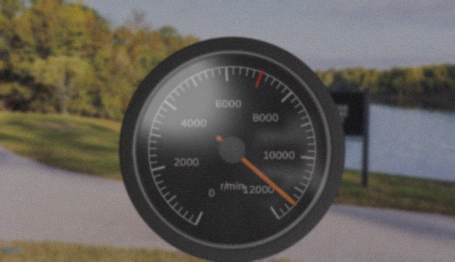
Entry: 11400rpm
